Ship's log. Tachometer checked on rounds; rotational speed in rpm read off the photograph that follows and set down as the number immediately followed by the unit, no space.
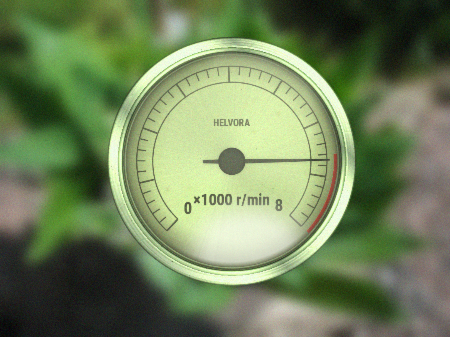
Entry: 6700rpm
